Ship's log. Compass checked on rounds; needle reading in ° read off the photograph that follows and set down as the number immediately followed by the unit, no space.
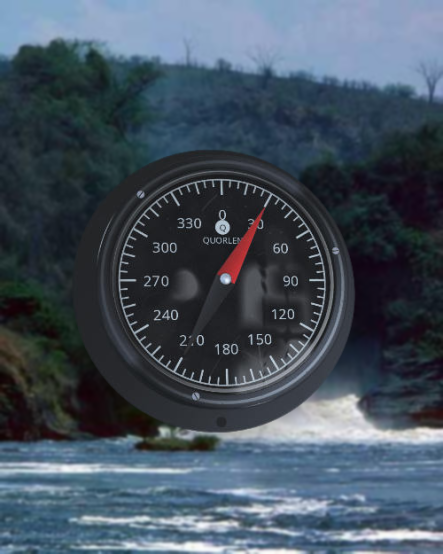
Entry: 30°
